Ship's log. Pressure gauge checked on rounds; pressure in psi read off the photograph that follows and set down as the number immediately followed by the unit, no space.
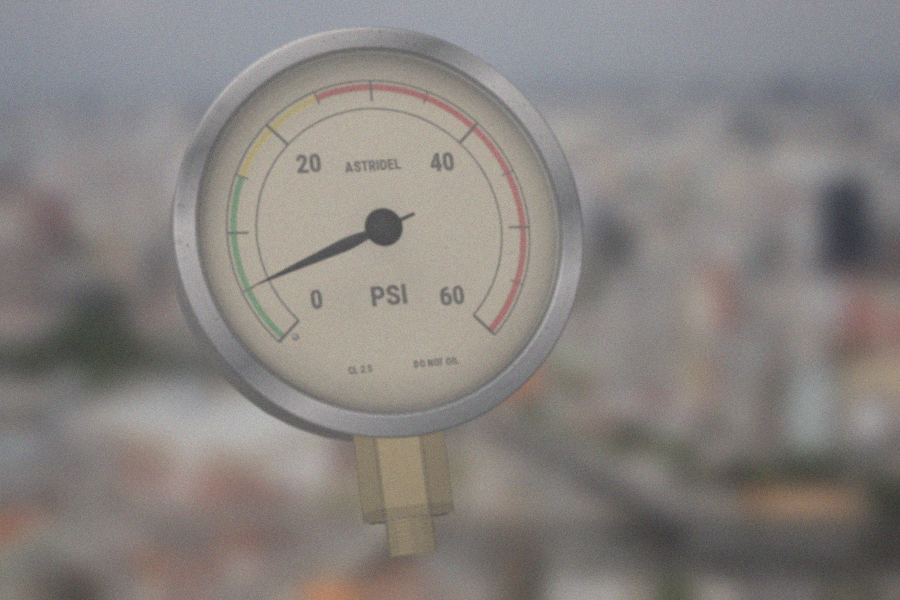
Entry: 5psi
